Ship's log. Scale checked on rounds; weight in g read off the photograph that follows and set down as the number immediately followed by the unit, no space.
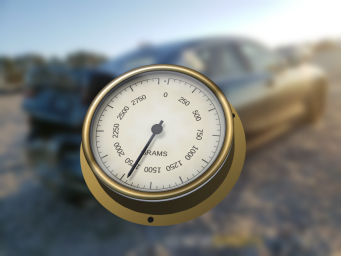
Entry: 1700g
